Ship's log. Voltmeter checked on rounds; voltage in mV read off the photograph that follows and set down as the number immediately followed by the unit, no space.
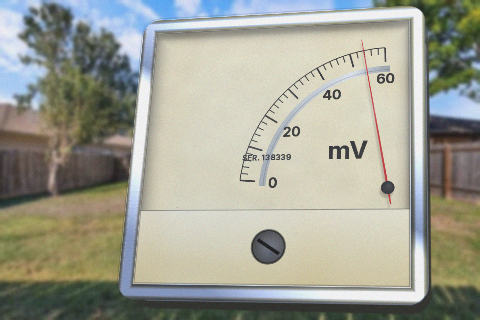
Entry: 54mV
